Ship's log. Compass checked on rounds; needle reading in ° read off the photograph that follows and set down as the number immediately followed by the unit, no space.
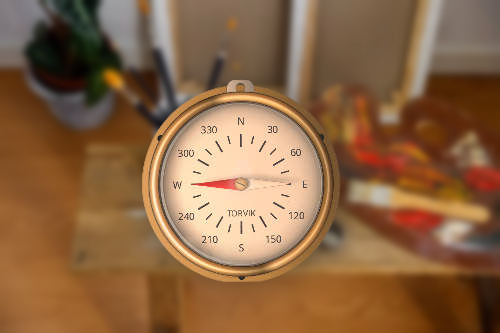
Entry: 270°
